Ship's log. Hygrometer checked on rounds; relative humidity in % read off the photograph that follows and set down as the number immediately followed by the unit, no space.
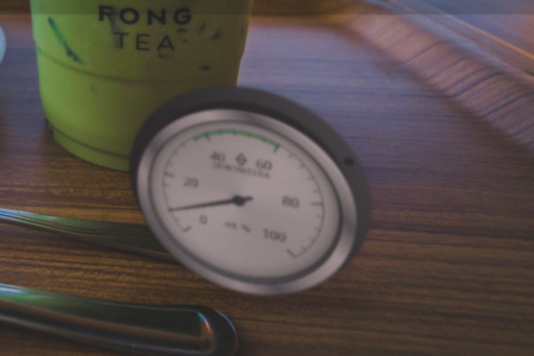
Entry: 8%
